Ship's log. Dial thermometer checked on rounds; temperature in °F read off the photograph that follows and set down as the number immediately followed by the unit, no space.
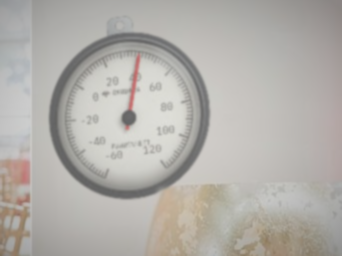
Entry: 40°F
